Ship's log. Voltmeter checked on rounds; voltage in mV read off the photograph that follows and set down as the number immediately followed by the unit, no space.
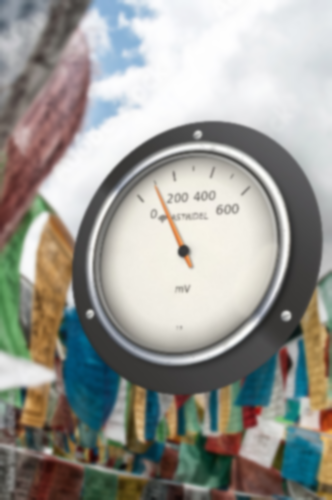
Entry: 100mV
